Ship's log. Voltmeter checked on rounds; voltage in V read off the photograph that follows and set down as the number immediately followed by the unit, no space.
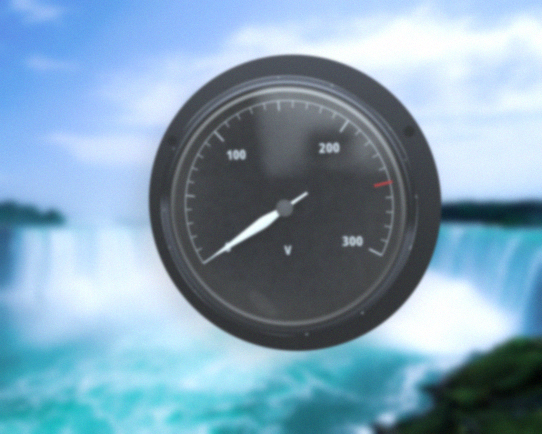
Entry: 0V
